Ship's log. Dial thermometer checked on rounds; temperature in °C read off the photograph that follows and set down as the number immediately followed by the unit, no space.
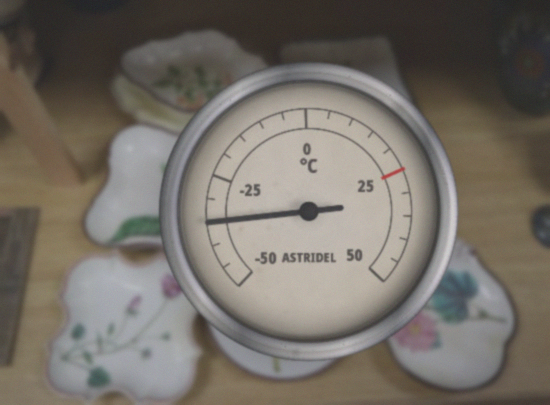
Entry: -35°C
